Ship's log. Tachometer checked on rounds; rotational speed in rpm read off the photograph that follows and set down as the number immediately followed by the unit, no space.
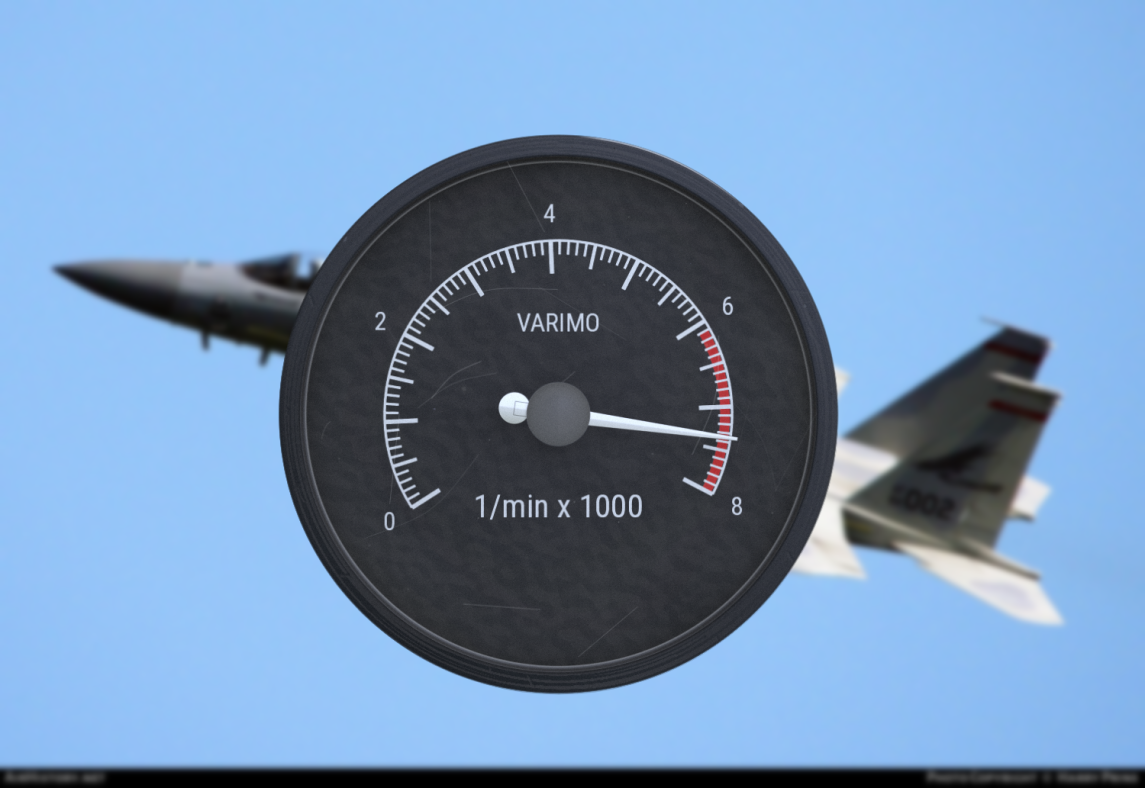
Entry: 7350rpm
